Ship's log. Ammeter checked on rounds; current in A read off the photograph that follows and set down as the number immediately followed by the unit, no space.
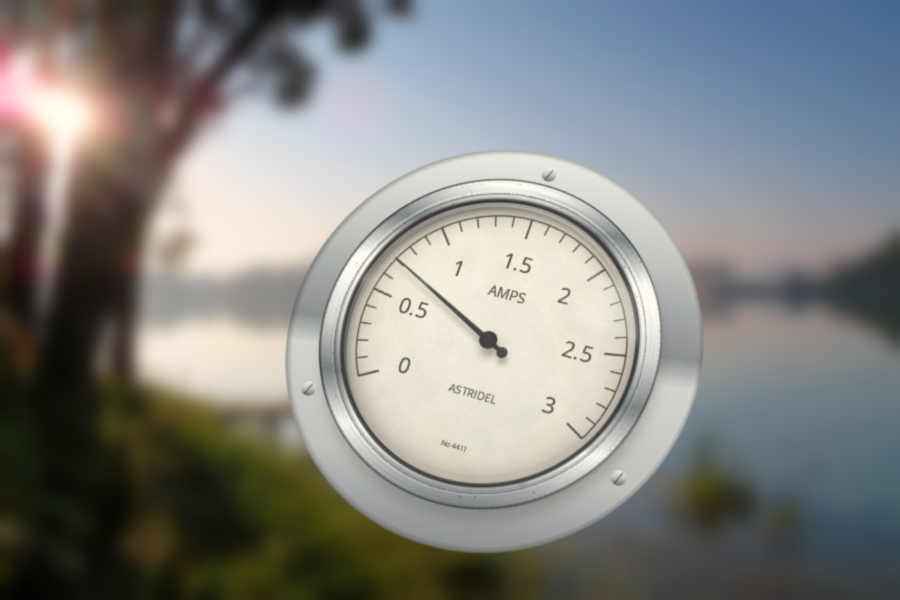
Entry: 0.7A
